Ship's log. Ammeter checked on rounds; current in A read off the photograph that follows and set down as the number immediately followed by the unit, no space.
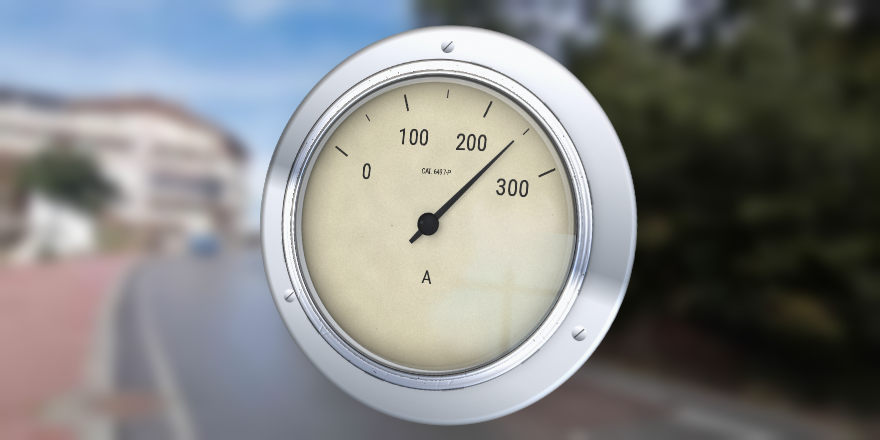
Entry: 250A
